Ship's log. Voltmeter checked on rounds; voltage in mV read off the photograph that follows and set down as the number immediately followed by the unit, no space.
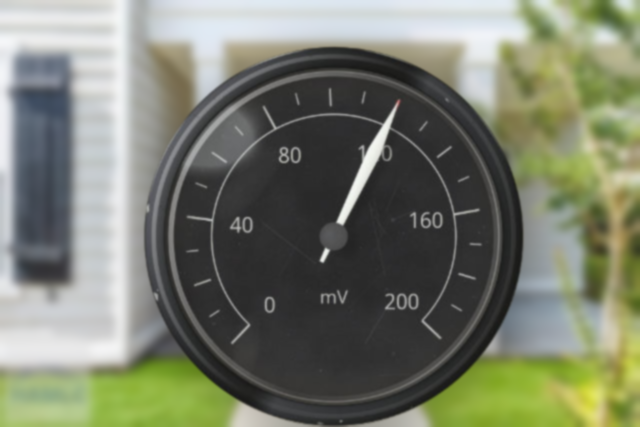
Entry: 120mV
